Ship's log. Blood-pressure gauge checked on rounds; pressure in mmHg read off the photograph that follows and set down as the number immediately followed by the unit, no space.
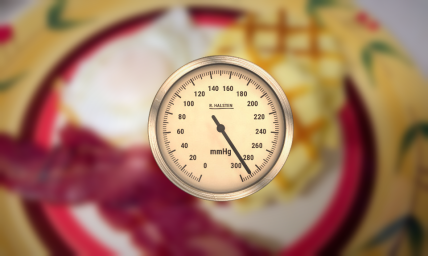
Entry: 290mmHg
